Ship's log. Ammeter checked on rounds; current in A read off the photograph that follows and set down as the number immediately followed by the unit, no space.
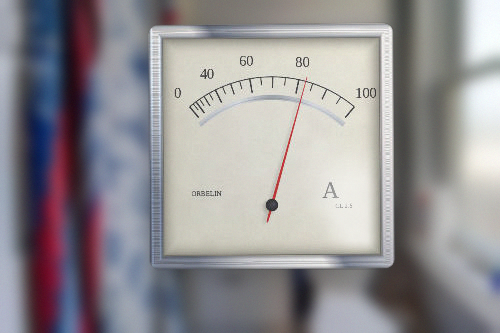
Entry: 82.5A
